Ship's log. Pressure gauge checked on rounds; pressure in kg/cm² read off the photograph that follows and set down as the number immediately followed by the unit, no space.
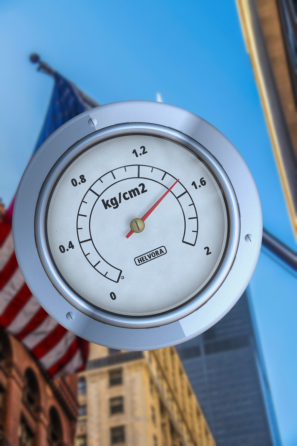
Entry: 1.5kg/cm²
